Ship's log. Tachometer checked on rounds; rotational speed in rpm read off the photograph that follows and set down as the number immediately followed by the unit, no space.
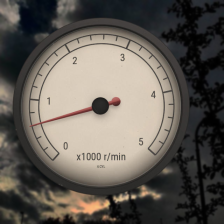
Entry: 600rpm
